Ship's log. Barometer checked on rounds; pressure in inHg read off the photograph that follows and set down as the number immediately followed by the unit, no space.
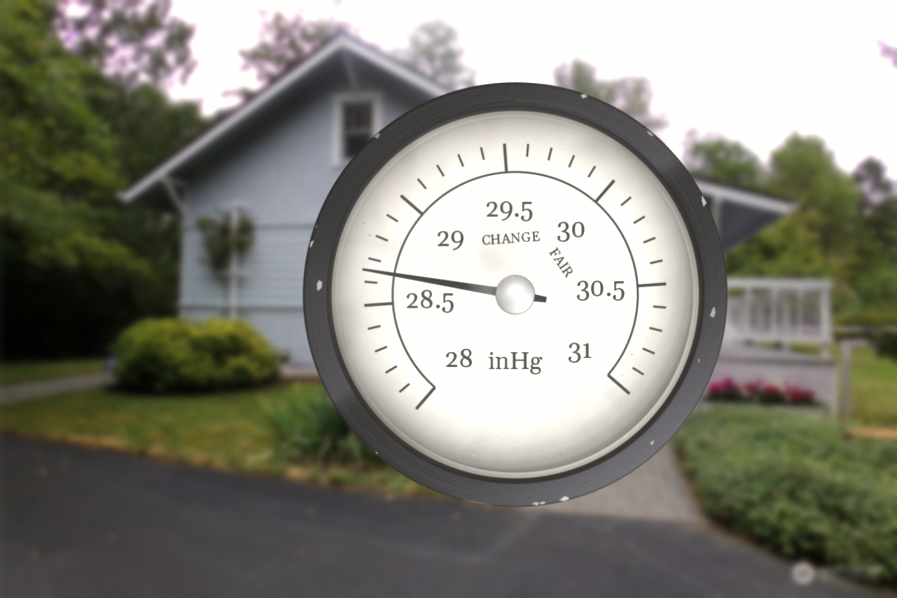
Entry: 28.65inHg
